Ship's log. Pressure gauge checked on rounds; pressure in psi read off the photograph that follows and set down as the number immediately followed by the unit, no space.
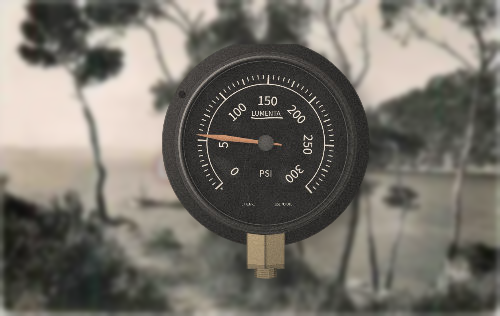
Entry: 55psi
